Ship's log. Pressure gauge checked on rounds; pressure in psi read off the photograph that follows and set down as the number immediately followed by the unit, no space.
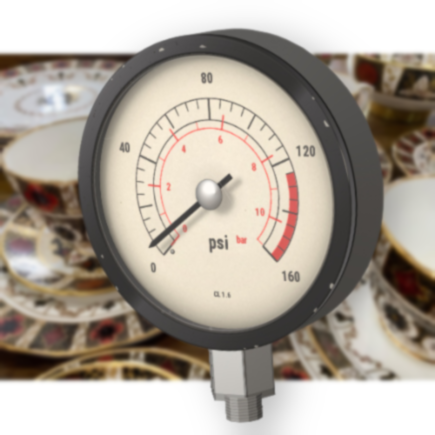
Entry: 5psi
